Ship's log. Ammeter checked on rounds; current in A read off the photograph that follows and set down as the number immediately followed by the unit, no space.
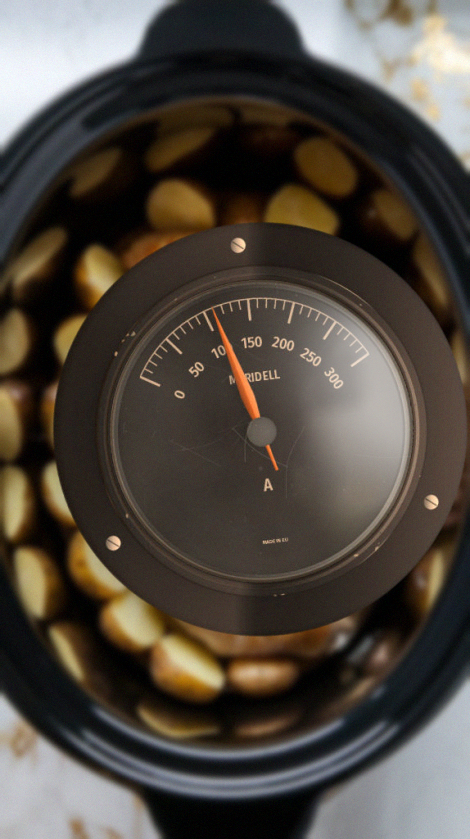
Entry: 110A
